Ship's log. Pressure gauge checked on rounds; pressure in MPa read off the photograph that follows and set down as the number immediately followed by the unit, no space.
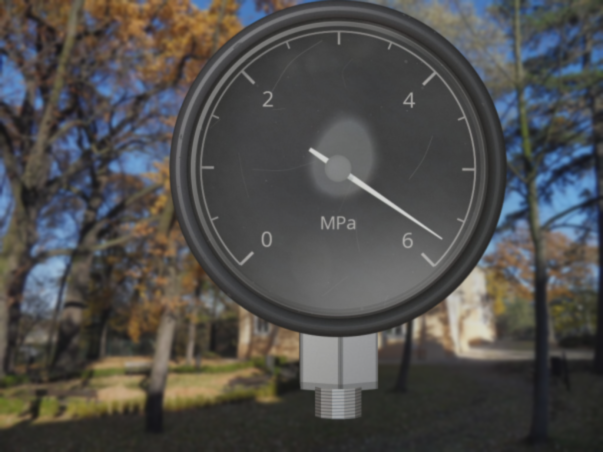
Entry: 5.75MPa
